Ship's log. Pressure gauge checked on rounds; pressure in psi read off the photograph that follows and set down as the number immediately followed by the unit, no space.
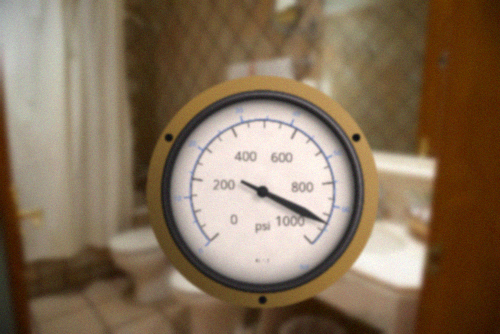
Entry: 925psi
